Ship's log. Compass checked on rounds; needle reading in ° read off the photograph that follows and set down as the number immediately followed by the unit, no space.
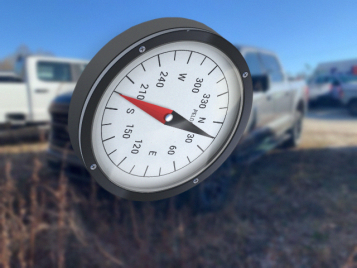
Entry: 195°
